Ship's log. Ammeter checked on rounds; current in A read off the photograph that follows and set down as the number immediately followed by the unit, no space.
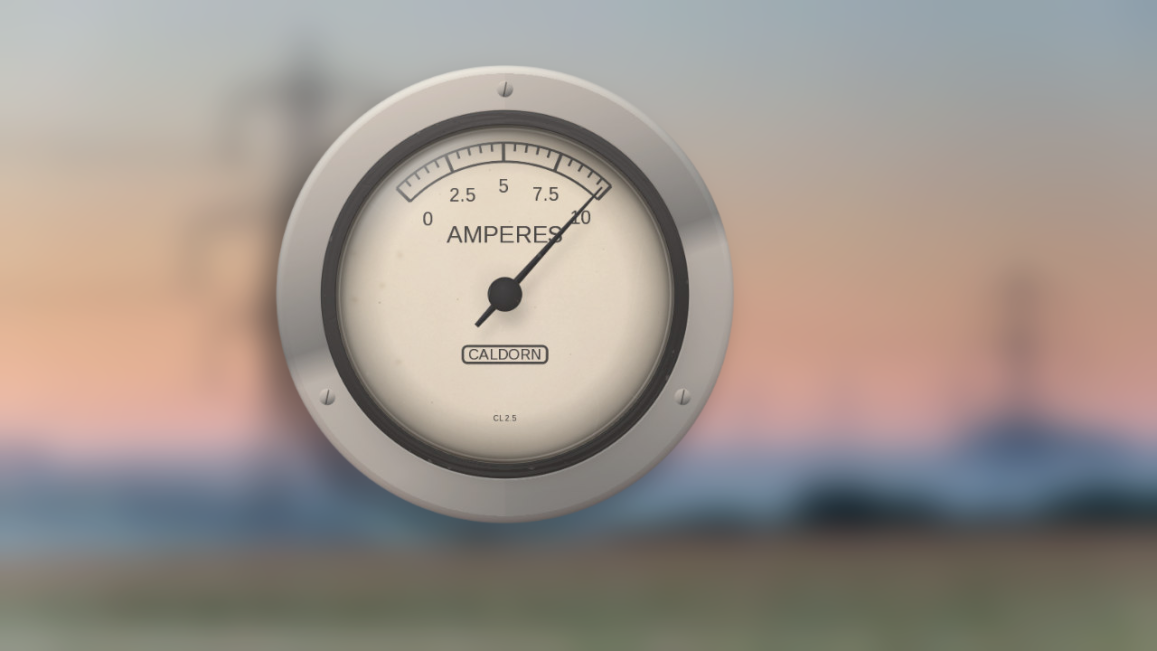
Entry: 9.75A
